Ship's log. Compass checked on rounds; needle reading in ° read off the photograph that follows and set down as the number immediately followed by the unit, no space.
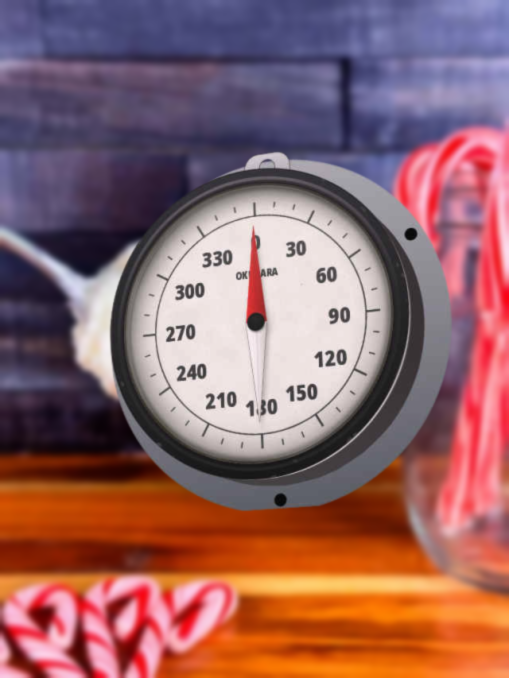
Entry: 0°
